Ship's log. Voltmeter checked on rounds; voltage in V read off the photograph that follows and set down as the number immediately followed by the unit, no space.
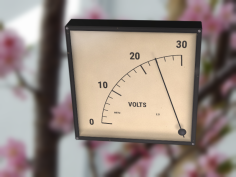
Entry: 24V
